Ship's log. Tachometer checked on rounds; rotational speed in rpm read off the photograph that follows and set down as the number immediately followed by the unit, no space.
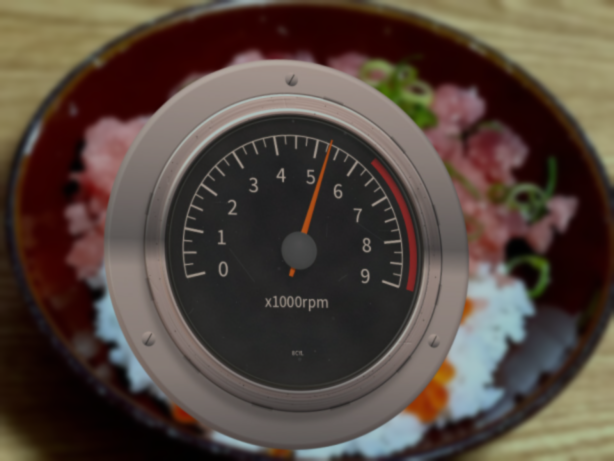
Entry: 5250rpm
